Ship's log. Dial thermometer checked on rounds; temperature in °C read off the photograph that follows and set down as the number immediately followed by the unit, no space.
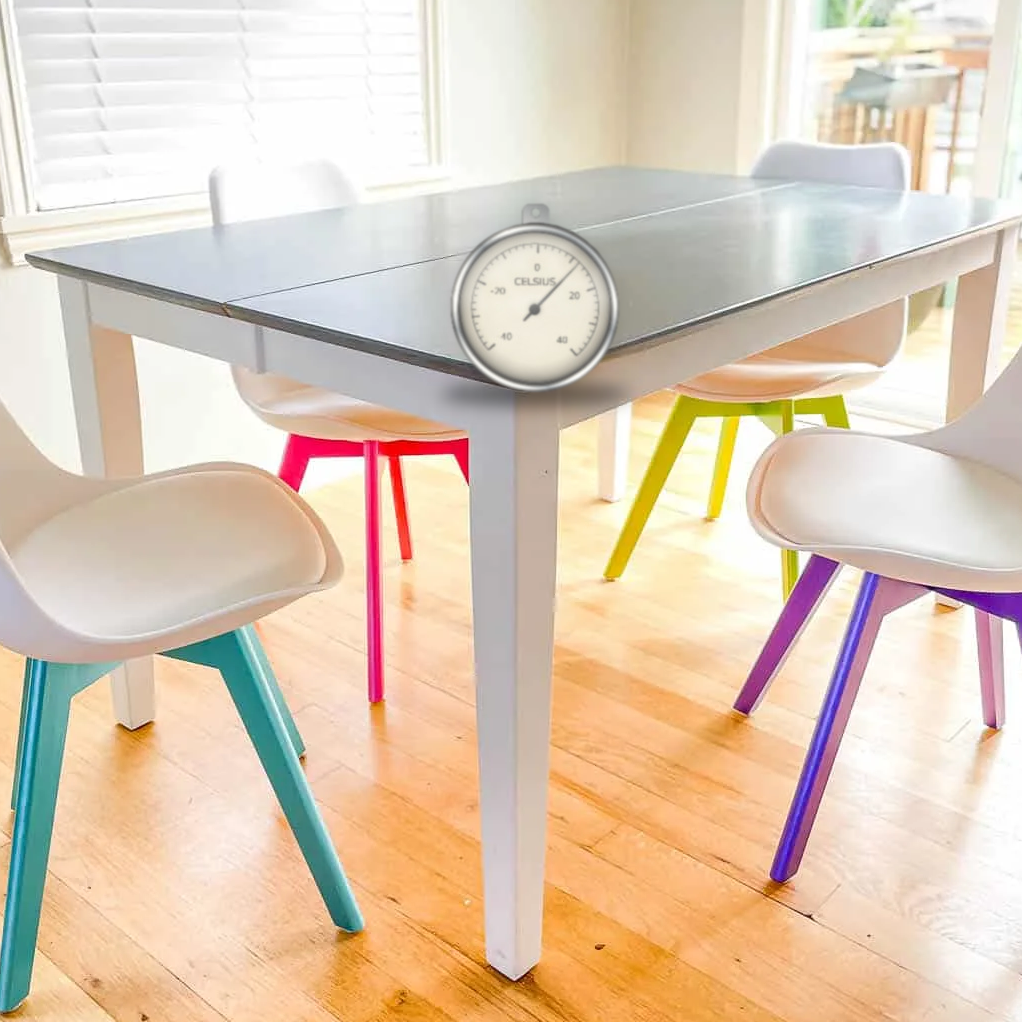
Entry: 12°C
